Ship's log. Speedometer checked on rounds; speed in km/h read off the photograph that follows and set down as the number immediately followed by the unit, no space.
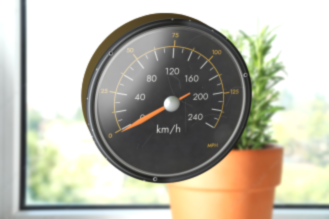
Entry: 0km/h
